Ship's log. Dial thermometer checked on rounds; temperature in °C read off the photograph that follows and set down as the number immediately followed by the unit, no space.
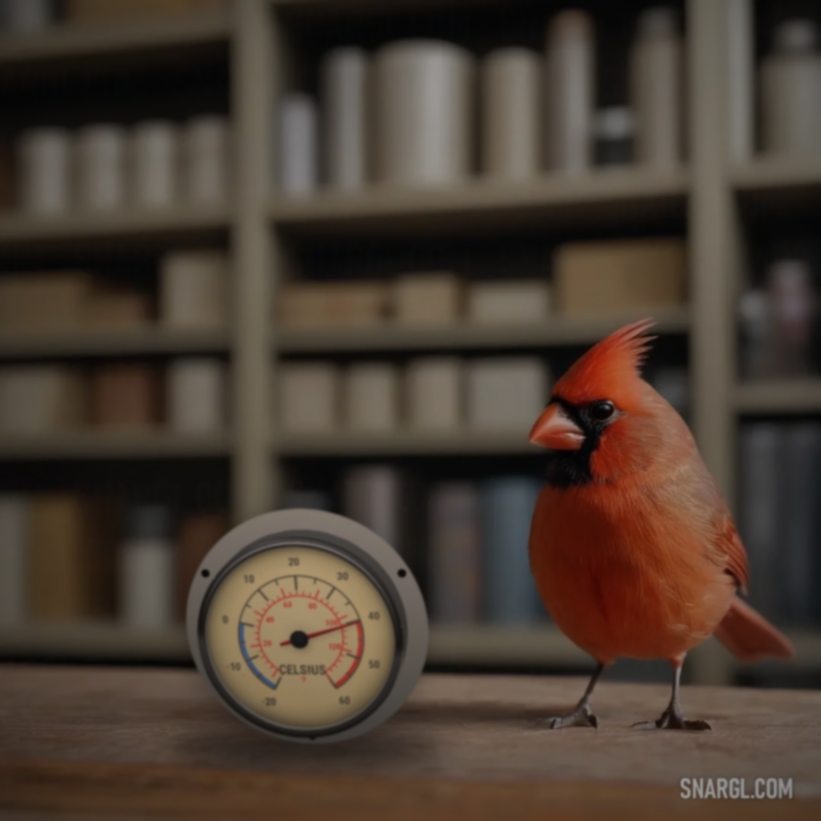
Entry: 40°C
